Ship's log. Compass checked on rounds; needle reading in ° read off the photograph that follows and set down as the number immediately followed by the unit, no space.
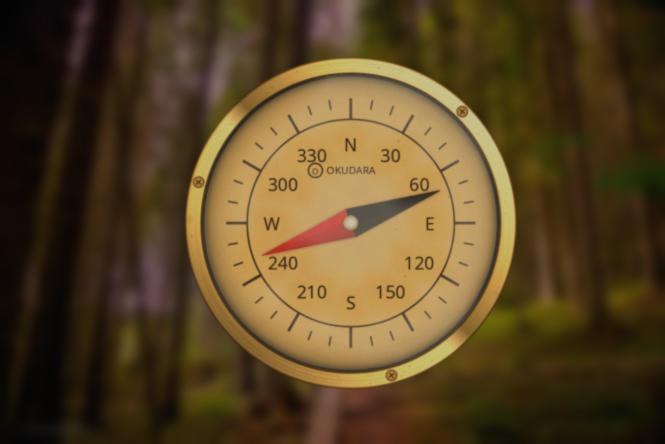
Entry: 250°
